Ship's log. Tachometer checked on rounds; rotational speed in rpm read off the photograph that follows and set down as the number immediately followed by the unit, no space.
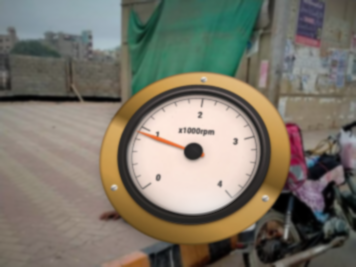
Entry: 900rpm
